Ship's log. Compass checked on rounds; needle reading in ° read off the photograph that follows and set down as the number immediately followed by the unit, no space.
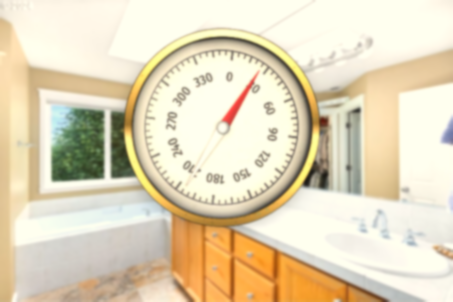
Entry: 25°
